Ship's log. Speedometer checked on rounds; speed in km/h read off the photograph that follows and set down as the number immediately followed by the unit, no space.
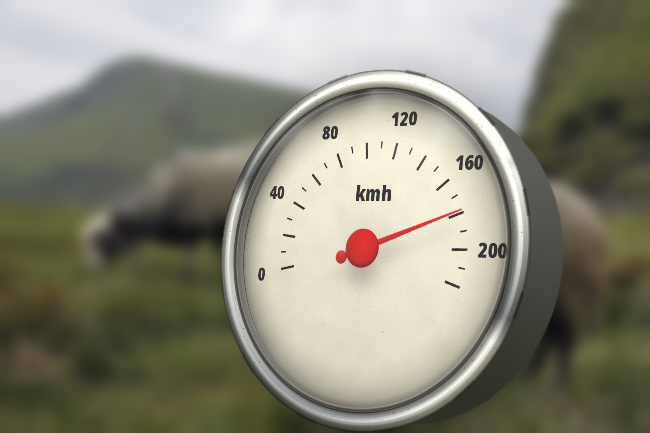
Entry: 180km/h
